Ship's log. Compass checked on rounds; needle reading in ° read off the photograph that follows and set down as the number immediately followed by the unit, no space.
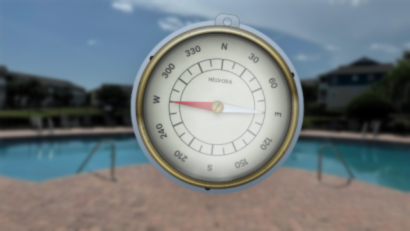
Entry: 270°
